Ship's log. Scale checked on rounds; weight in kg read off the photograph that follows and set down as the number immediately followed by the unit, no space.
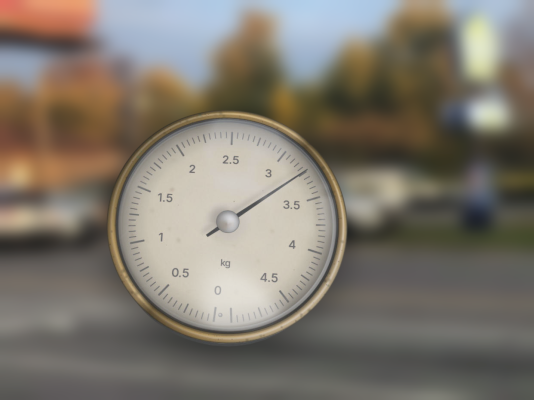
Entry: 3.25kg
